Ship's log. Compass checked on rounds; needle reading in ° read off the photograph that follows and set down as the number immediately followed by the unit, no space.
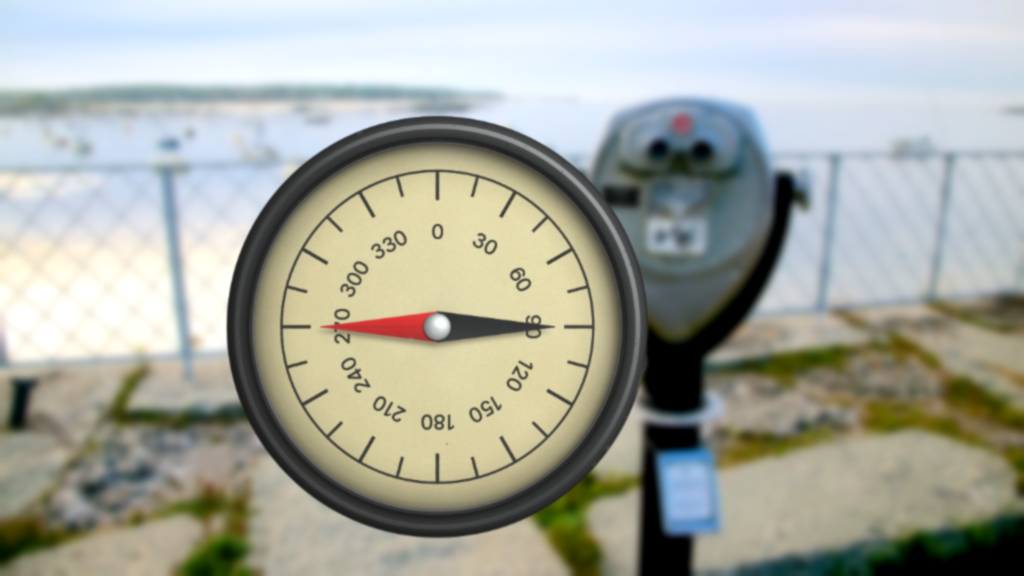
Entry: 270°
